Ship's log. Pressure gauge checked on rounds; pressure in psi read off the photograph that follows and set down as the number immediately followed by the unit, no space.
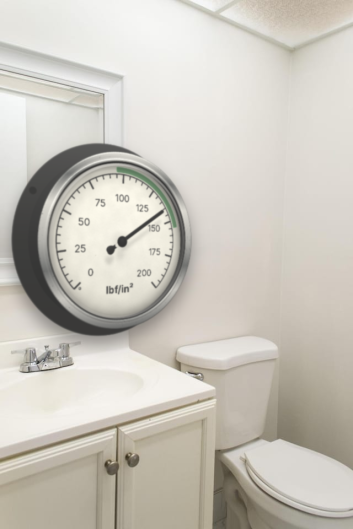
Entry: 140psi
